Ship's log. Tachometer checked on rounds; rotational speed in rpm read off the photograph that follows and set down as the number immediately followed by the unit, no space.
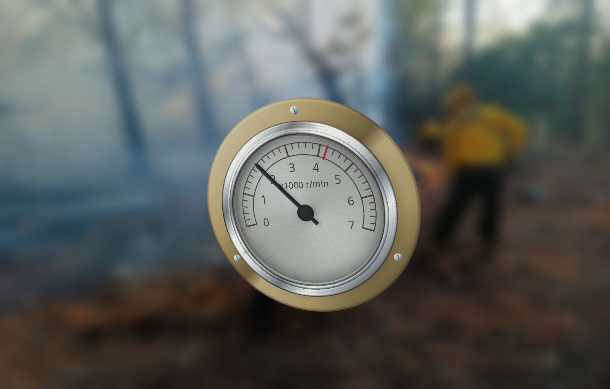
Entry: 2000rpm
